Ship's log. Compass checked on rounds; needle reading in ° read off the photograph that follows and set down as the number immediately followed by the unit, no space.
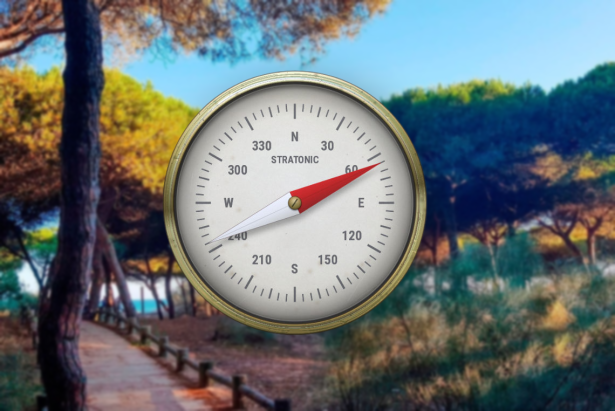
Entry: 65°
